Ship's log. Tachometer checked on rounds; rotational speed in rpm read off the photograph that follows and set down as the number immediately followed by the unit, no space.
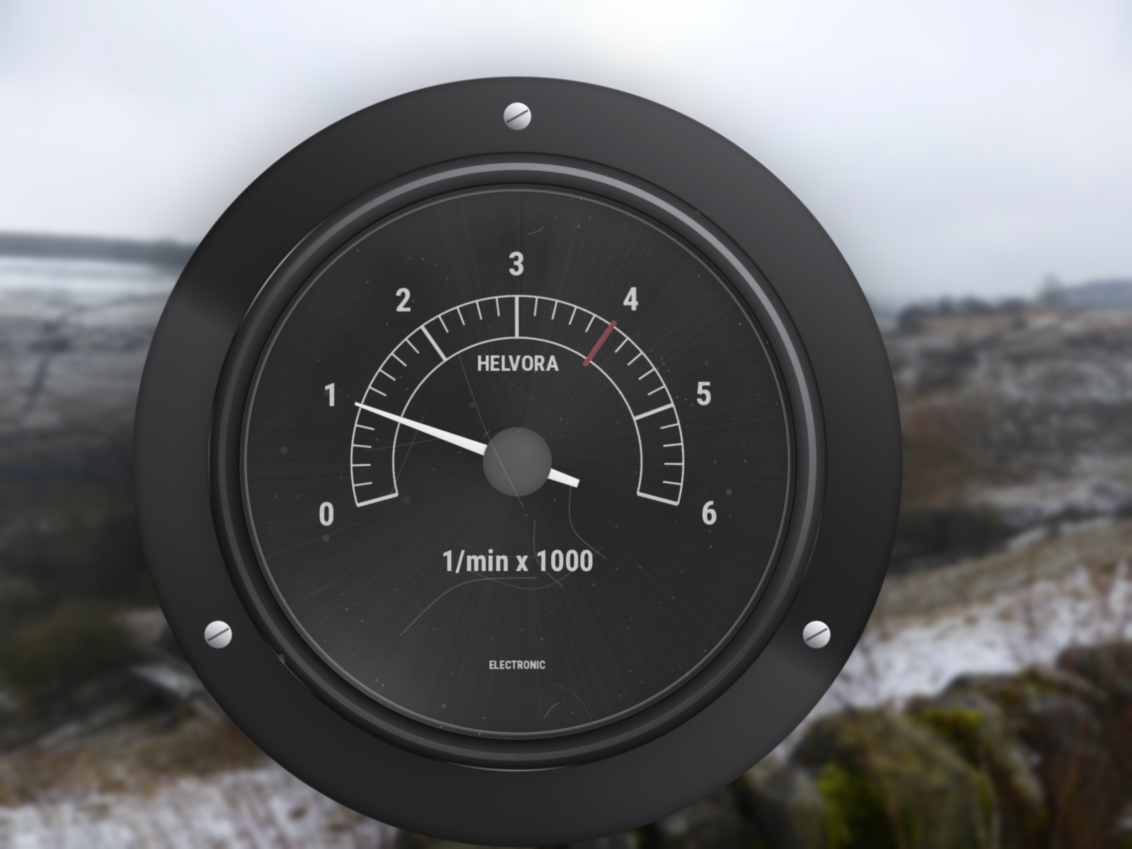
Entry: 1000rpm
